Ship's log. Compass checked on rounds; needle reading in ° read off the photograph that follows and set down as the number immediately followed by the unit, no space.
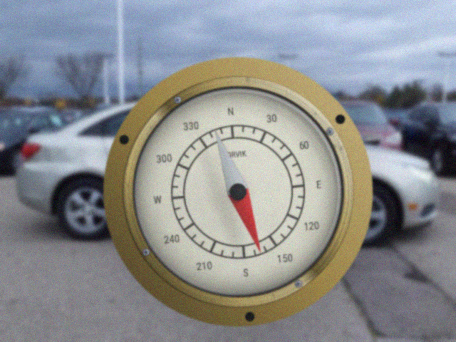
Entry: 165°
